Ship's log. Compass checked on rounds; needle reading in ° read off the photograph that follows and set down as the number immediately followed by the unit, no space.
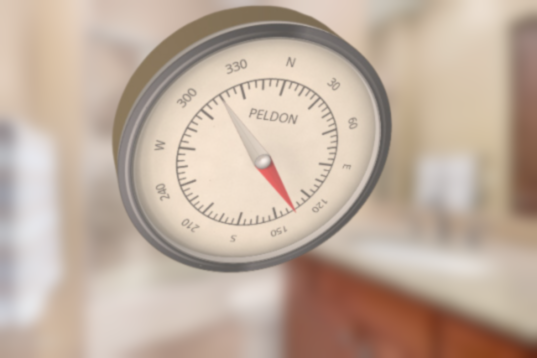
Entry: 135°
